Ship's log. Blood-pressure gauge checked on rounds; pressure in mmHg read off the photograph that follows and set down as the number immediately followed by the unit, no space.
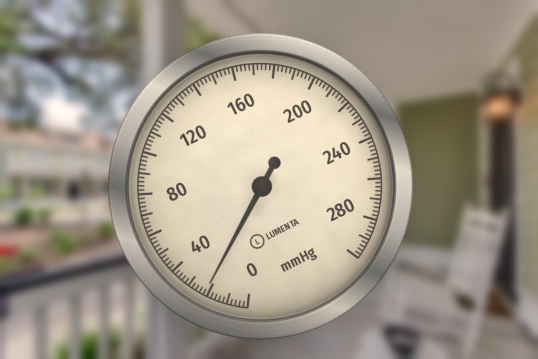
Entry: 22mmHg
